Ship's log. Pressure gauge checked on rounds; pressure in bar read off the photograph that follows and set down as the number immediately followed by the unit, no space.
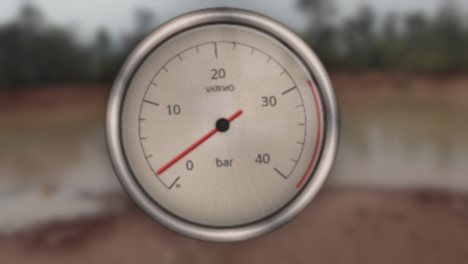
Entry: 2bar
